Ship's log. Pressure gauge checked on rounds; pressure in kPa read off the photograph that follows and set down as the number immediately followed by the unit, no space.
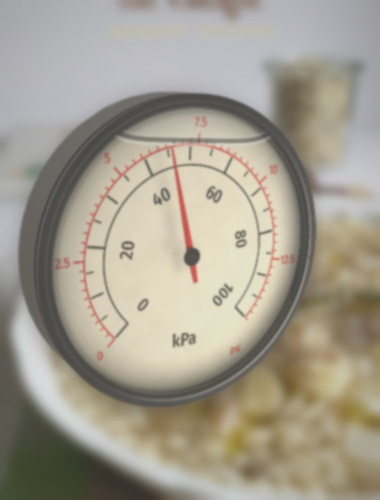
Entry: 45kPa
